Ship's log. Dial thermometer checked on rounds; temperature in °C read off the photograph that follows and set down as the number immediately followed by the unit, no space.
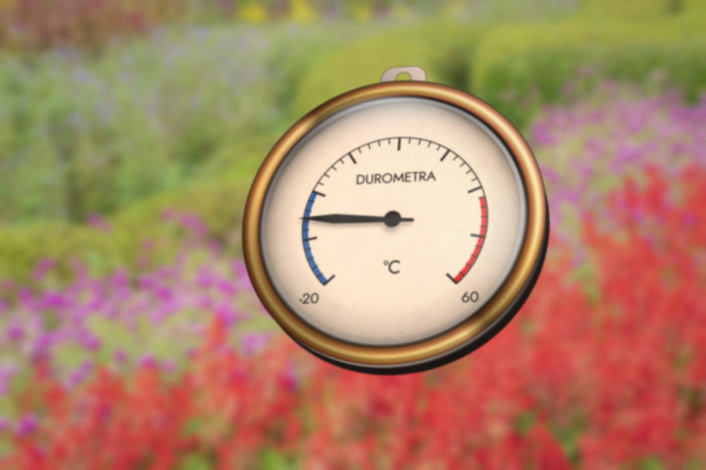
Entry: -6°C
